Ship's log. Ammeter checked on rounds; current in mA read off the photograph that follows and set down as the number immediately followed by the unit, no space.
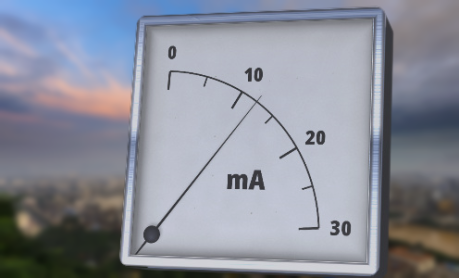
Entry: 12.5mA
